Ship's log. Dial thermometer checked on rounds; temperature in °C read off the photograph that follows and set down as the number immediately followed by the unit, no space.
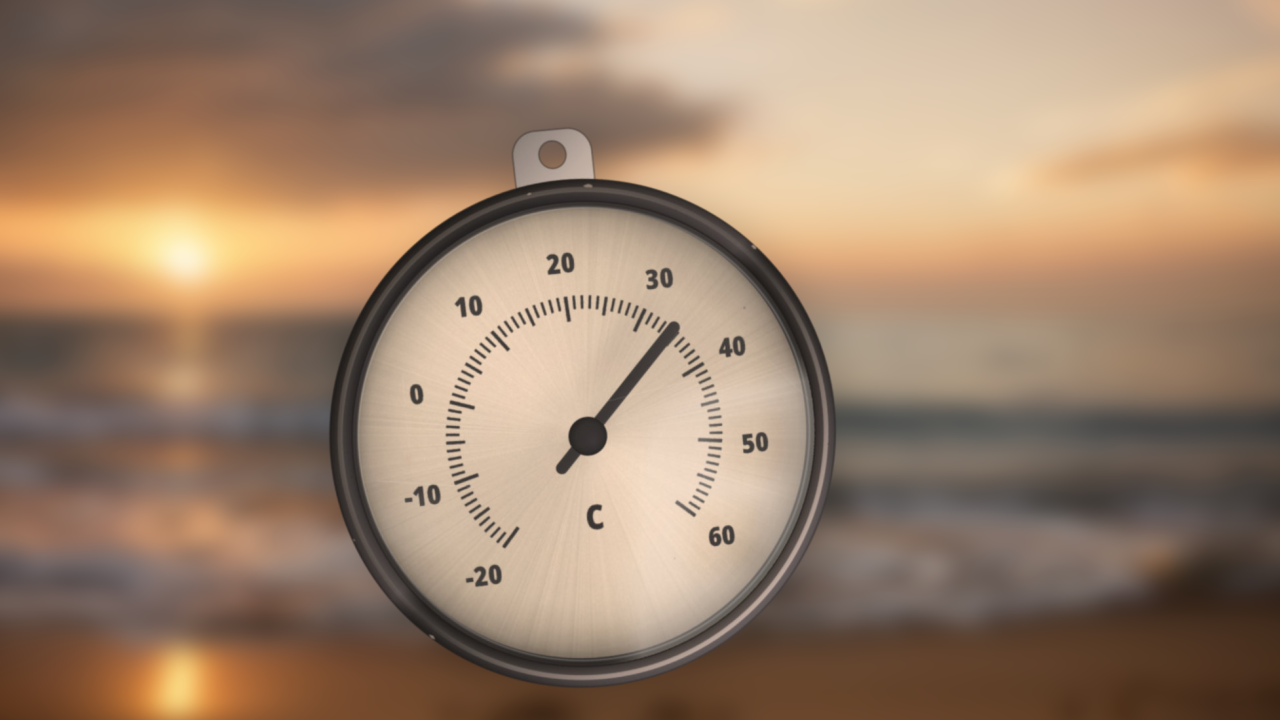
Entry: 34°C
